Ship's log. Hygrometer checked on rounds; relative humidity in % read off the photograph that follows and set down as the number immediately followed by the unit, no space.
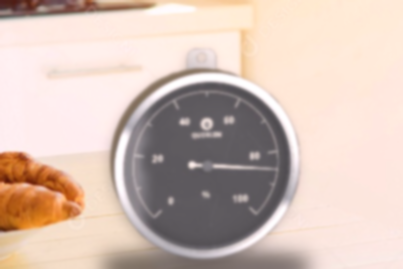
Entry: 85%
